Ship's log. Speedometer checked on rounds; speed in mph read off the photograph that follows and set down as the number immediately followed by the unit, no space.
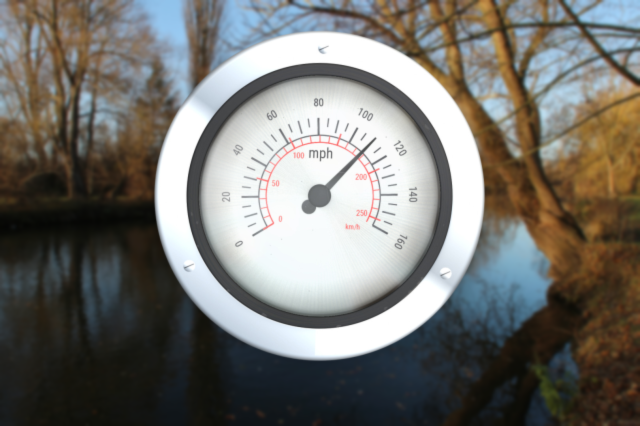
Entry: 110mph
